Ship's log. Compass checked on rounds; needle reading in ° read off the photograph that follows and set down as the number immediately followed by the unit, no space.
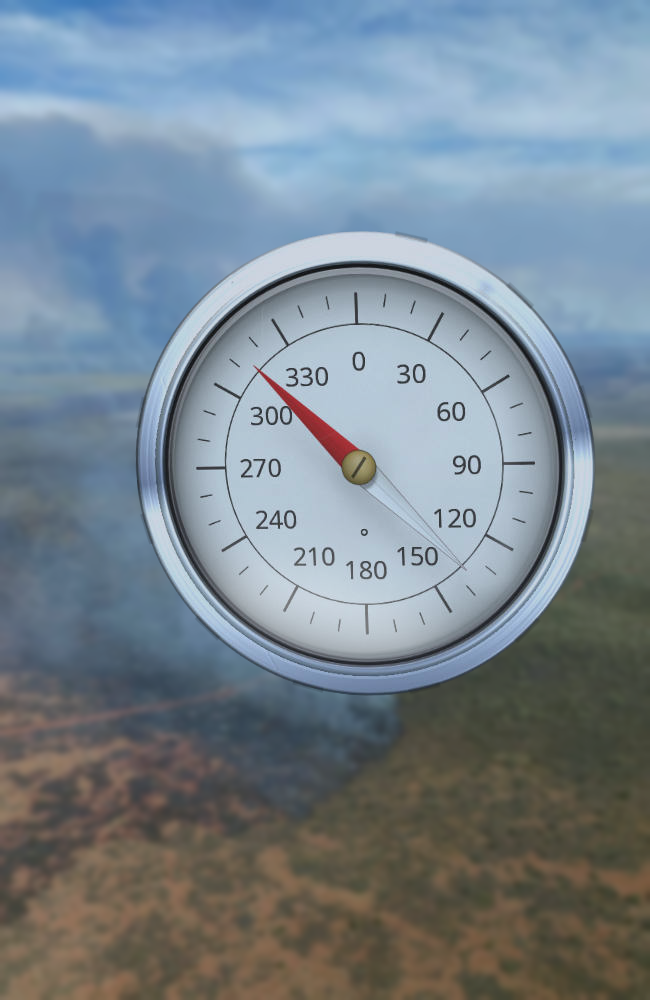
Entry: 315°
